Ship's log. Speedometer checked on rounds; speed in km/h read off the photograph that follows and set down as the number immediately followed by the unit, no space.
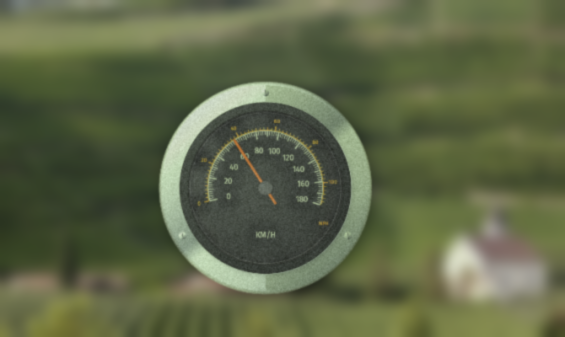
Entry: 60km/h
